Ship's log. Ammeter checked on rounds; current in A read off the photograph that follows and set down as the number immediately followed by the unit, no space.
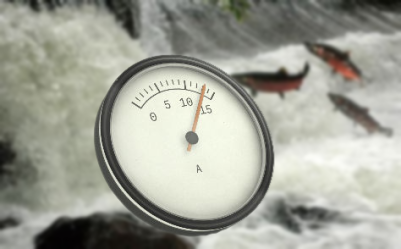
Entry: 13A
